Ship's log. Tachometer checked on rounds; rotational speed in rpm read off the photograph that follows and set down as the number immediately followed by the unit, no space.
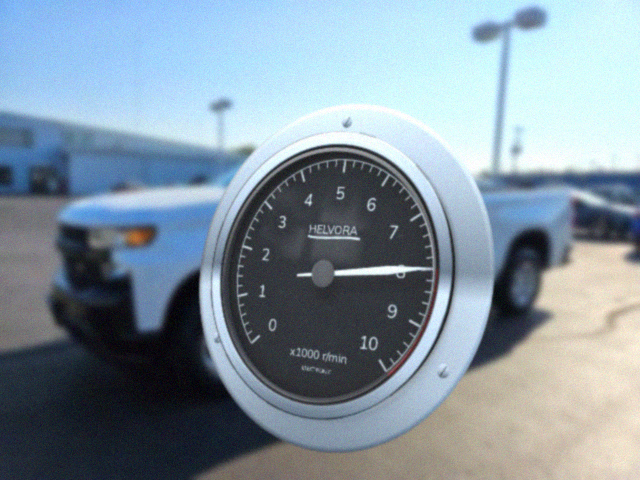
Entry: 8000rpm
